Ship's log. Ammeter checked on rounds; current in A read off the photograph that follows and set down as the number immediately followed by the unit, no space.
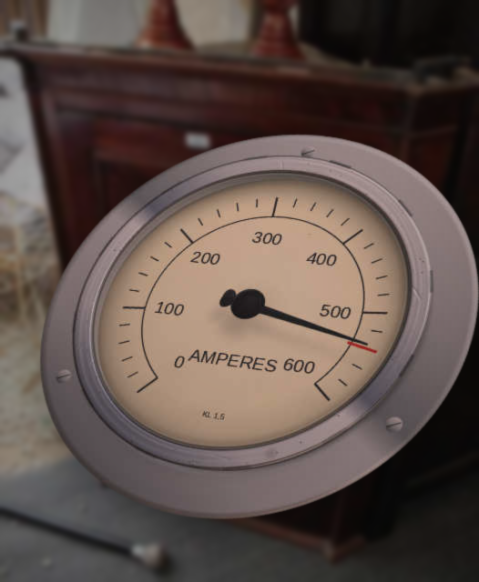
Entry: 540A
